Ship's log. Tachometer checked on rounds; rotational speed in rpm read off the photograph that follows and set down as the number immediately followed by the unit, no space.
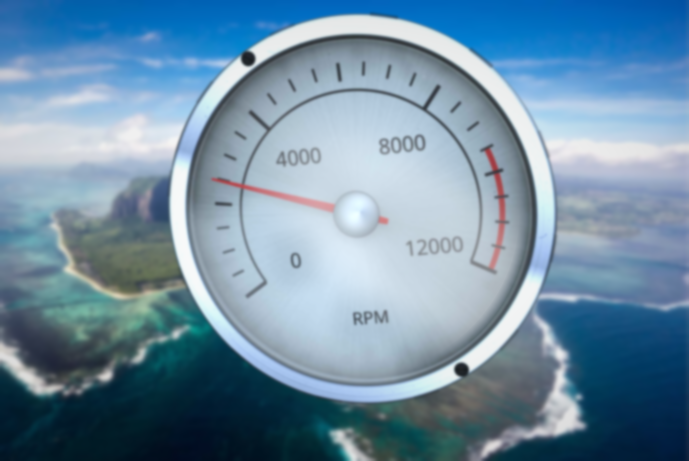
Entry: 2500rpm
